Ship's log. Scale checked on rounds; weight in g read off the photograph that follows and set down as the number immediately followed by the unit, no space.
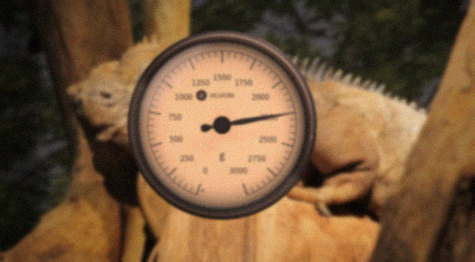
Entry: 2250g
